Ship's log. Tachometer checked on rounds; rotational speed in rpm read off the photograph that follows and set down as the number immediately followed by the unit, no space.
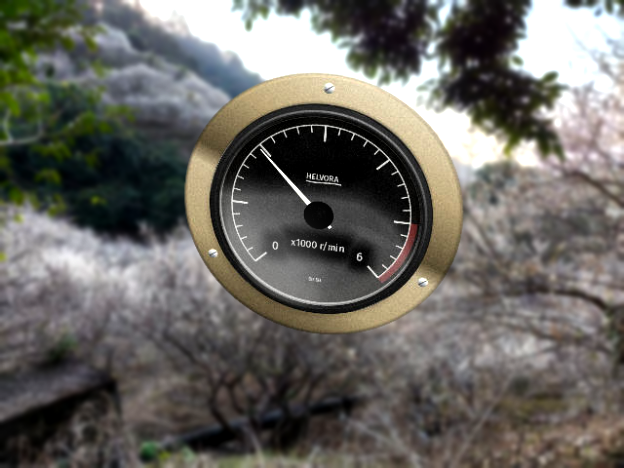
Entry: 2000rpm
